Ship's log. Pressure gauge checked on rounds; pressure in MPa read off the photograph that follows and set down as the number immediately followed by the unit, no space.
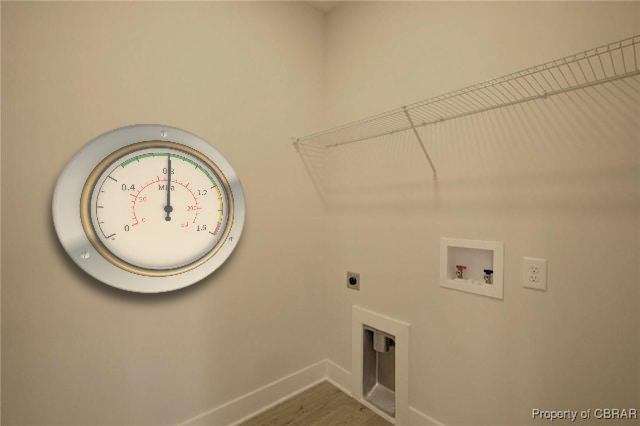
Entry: 0.8MPa
